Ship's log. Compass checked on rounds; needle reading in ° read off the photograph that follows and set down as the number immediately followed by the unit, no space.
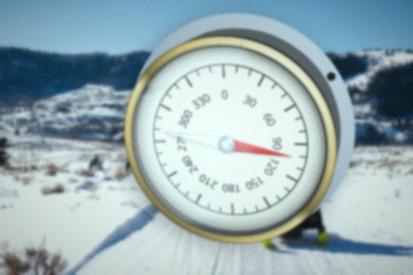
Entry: 100°
